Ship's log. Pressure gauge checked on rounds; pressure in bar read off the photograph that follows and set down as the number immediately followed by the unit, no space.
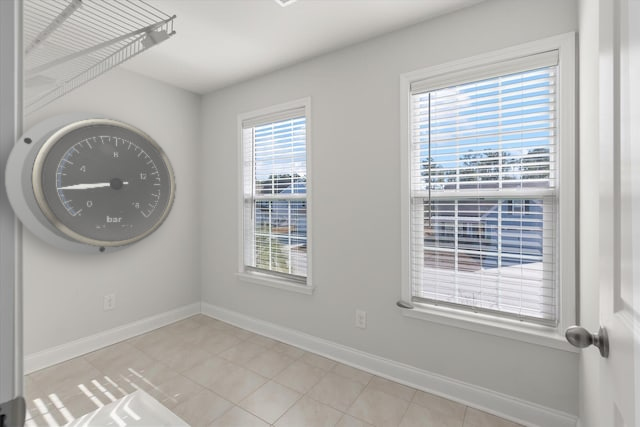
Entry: 2bar
